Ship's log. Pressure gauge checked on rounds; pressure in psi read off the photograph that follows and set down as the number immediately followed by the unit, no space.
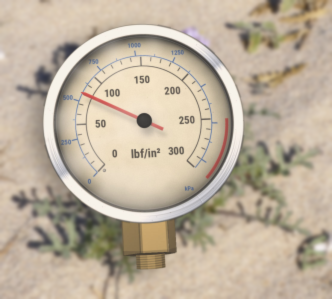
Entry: 80psi
